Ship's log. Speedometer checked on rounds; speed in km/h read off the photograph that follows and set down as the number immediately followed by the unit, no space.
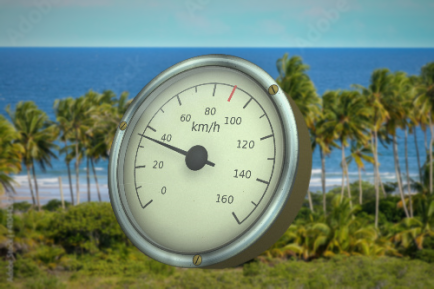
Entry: 35km/h
